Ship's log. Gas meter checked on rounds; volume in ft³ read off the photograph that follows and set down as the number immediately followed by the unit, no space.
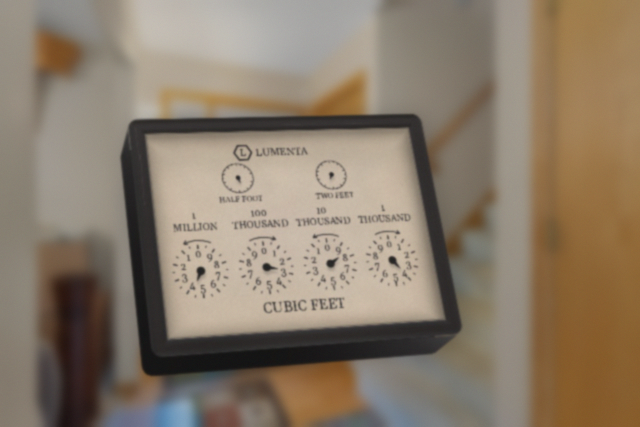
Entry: 428400ft³
